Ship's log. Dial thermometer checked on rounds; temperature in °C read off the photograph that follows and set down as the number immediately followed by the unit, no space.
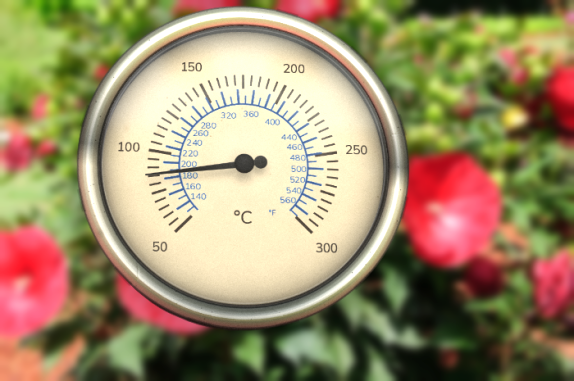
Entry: 85°C
